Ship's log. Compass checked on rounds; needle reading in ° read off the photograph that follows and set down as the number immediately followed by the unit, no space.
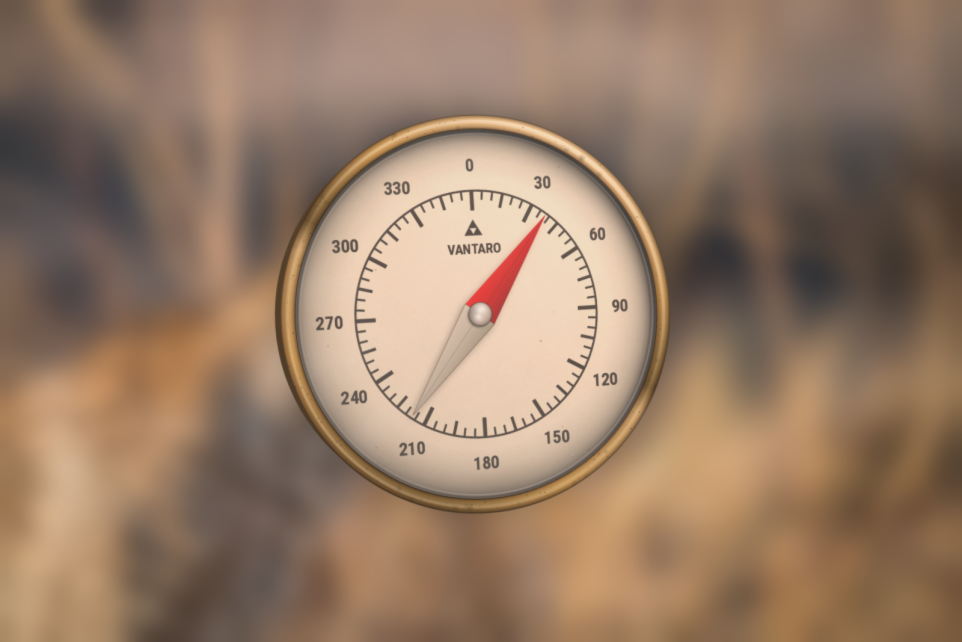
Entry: 37.5°
